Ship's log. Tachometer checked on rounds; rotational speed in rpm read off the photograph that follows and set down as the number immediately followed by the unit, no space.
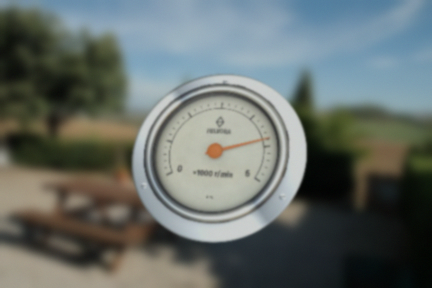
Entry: 4800rpm
